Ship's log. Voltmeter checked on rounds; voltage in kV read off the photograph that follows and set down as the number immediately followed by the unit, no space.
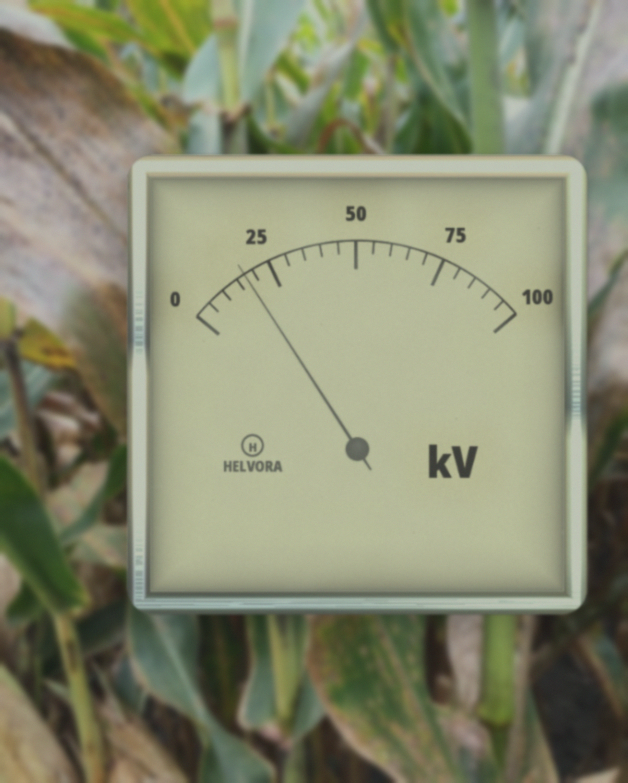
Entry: 17.5kV
